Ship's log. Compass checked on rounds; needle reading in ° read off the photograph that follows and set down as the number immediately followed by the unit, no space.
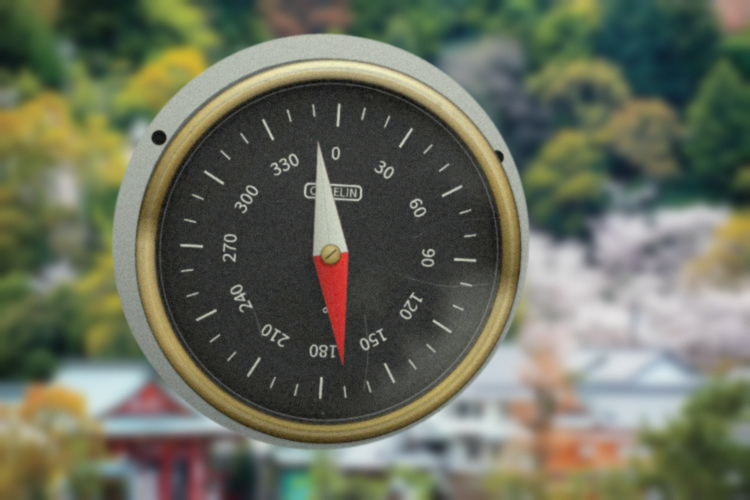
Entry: 170°
